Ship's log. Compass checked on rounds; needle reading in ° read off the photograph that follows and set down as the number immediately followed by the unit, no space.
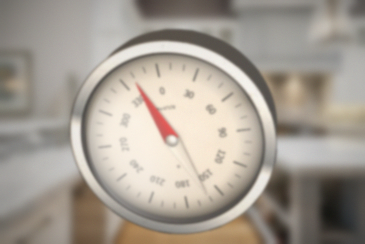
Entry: 340°
